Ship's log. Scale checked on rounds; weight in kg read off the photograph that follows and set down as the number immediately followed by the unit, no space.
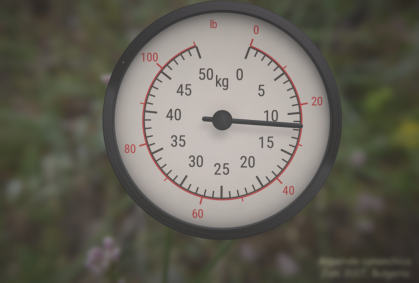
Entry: 11.5kg
